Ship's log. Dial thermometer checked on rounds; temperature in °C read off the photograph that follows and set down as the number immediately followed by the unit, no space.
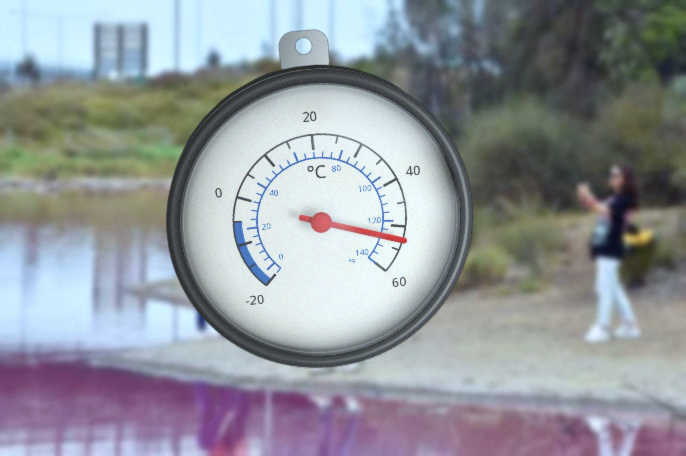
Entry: 52.5°C
